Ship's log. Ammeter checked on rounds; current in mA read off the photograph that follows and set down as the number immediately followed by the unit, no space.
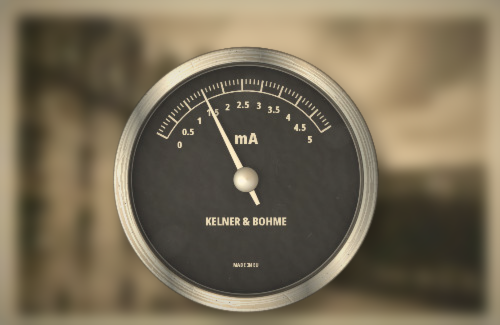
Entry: 1.5mA
